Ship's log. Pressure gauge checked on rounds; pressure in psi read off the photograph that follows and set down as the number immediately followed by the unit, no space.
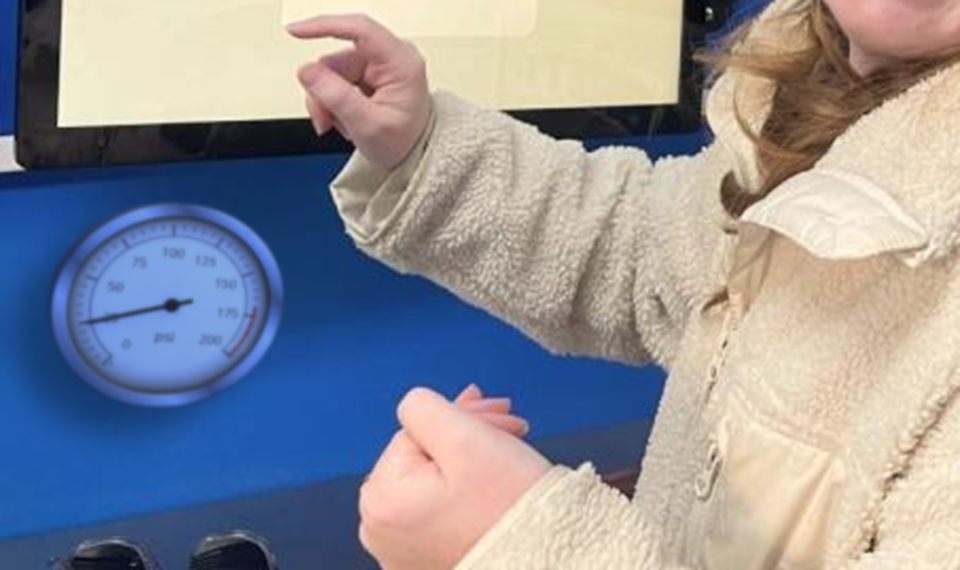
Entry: 25psi
